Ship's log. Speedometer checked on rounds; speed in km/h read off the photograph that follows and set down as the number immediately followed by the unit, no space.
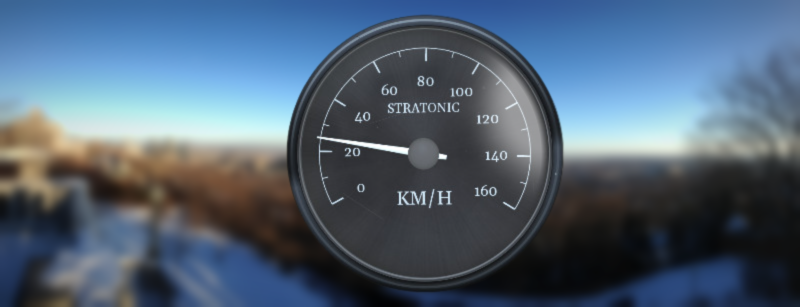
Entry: 25km/h
